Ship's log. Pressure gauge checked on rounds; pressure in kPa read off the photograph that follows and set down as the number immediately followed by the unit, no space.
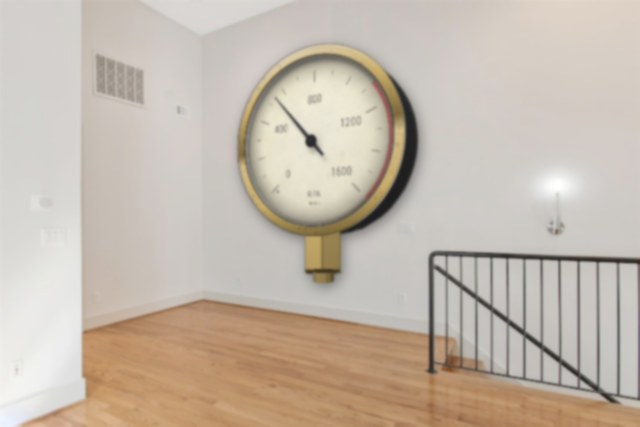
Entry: 550kPa
